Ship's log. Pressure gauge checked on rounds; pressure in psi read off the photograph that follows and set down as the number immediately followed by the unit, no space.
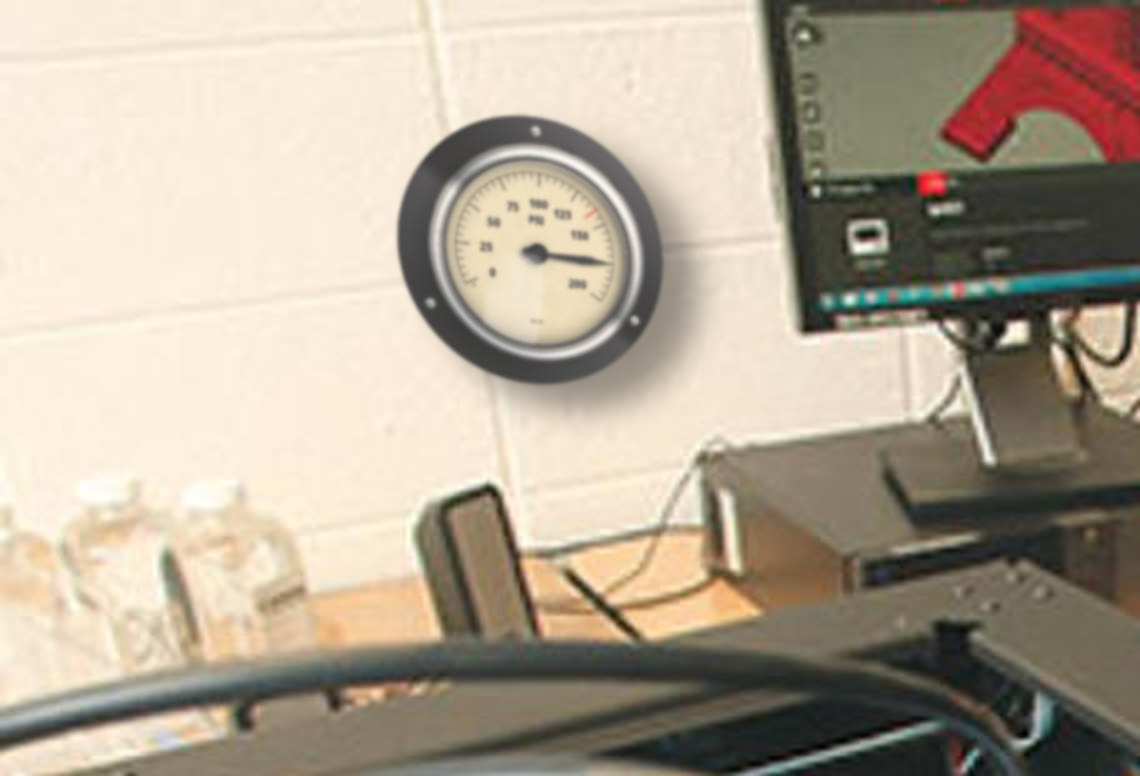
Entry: 175psi
